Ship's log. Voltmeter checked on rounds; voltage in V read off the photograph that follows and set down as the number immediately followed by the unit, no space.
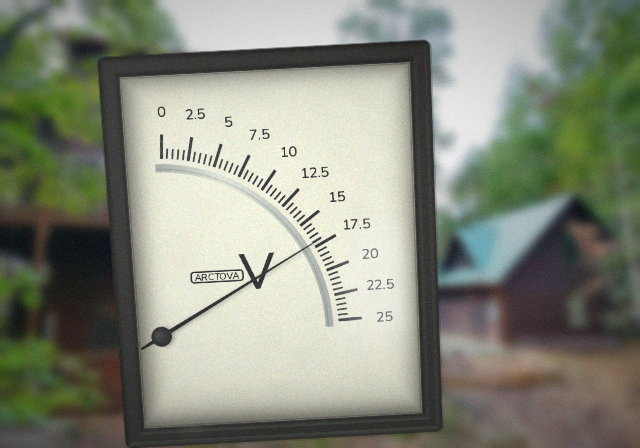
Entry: 17V
